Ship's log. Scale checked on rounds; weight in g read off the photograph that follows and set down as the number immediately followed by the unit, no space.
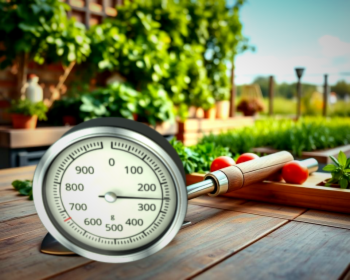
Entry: 250g
